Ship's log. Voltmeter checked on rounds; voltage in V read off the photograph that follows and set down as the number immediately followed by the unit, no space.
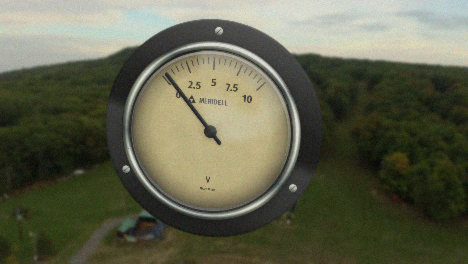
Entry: 0.5V
